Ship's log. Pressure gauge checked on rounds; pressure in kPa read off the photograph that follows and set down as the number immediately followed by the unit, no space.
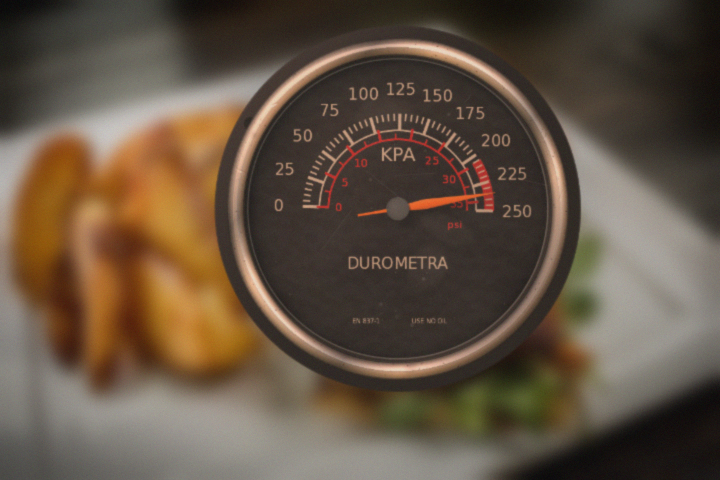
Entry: 235kPa
